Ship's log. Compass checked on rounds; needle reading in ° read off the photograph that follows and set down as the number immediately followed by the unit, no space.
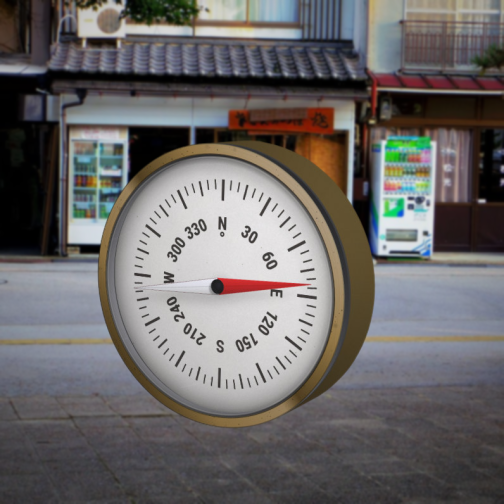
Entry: 82.5°
